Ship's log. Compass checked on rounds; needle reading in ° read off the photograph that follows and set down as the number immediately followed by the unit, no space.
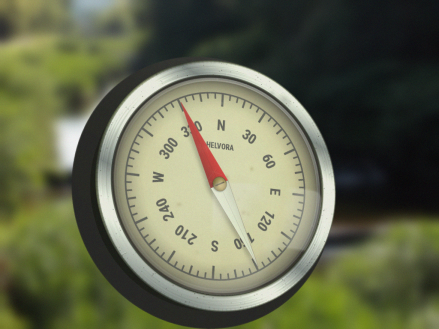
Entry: 330°
